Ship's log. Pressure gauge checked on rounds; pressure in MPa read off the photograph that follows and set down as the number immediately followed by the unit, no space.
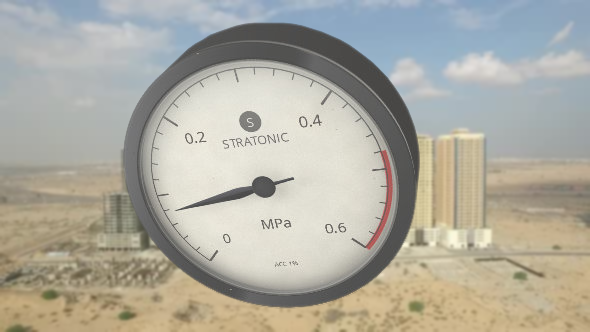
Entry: 0.08MPa
